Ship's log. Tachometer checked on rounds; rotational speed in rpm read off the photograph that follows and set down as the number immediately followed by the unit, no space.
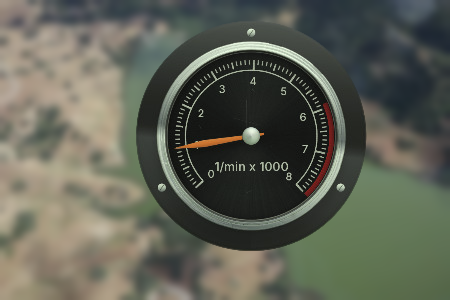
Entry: 1000rpm
